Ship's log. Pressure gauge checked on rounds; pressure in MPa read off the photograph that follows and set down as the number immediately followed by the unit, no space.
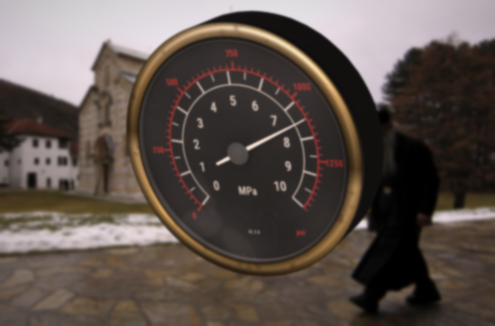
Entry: 7.5MPa
